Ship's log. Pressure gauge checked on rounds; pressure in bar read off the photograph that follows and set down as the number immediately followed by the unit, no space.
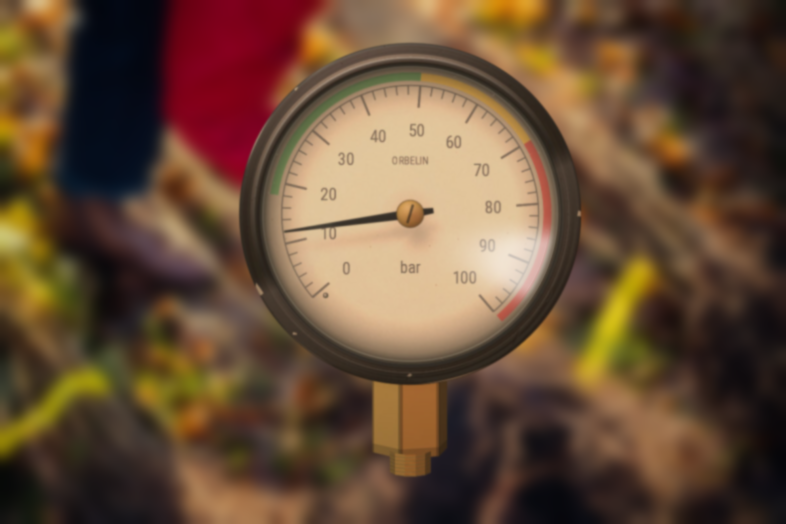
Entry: 12bar
